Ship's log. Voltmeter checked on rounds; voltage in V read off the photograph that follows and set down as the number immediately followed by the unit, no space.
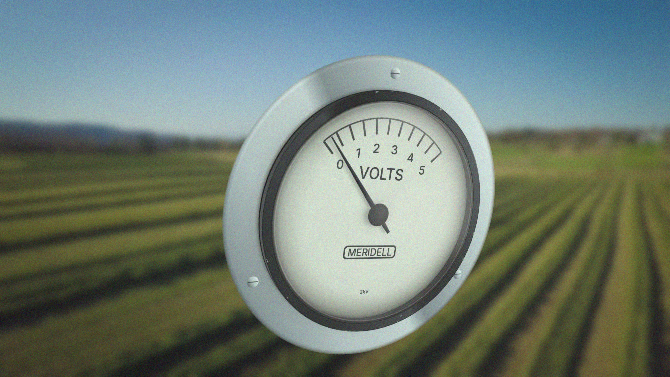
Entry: 0.25V
